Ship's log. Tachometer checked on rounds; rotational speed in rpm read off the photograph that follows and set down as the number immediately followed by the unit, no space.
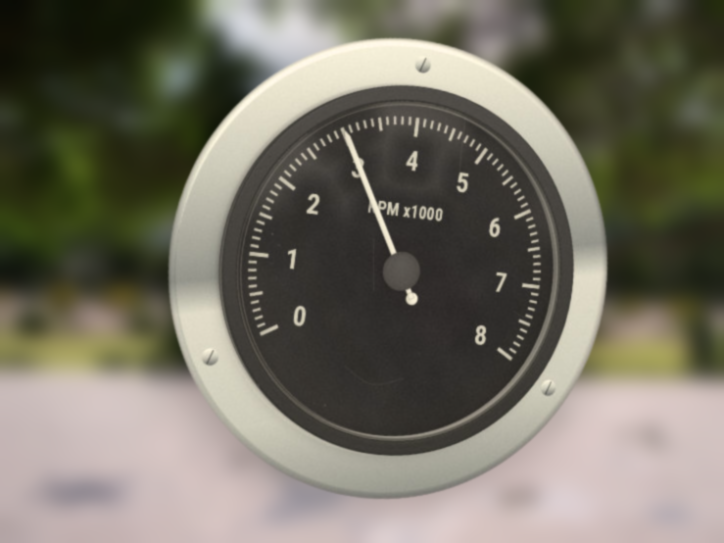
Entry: 3000rpm
